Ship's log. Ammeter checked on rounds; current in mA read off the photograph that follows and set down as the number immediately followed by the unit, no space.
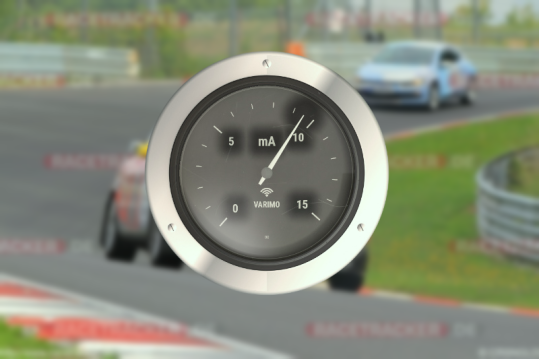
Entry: 9.5mA
